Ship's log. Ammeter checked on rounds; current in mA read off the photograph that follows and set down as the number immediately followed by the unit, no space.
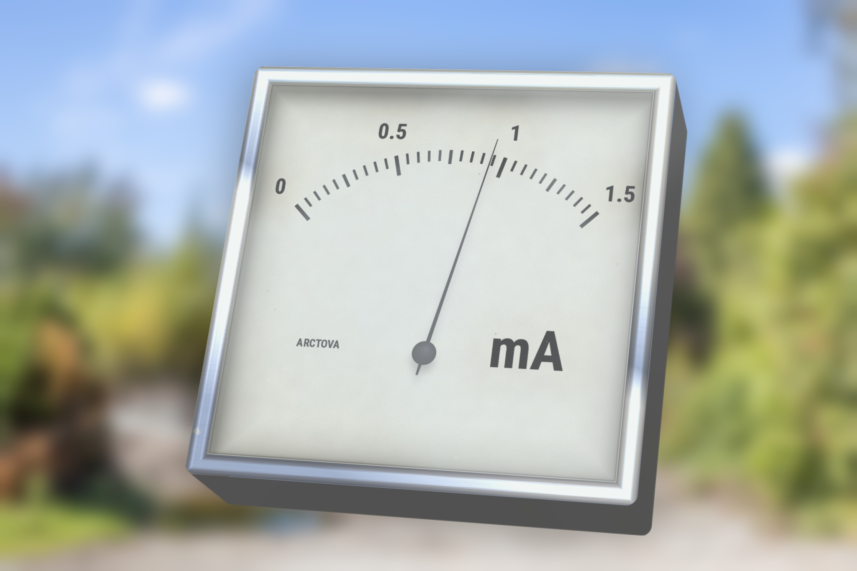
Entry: 0.95mA
